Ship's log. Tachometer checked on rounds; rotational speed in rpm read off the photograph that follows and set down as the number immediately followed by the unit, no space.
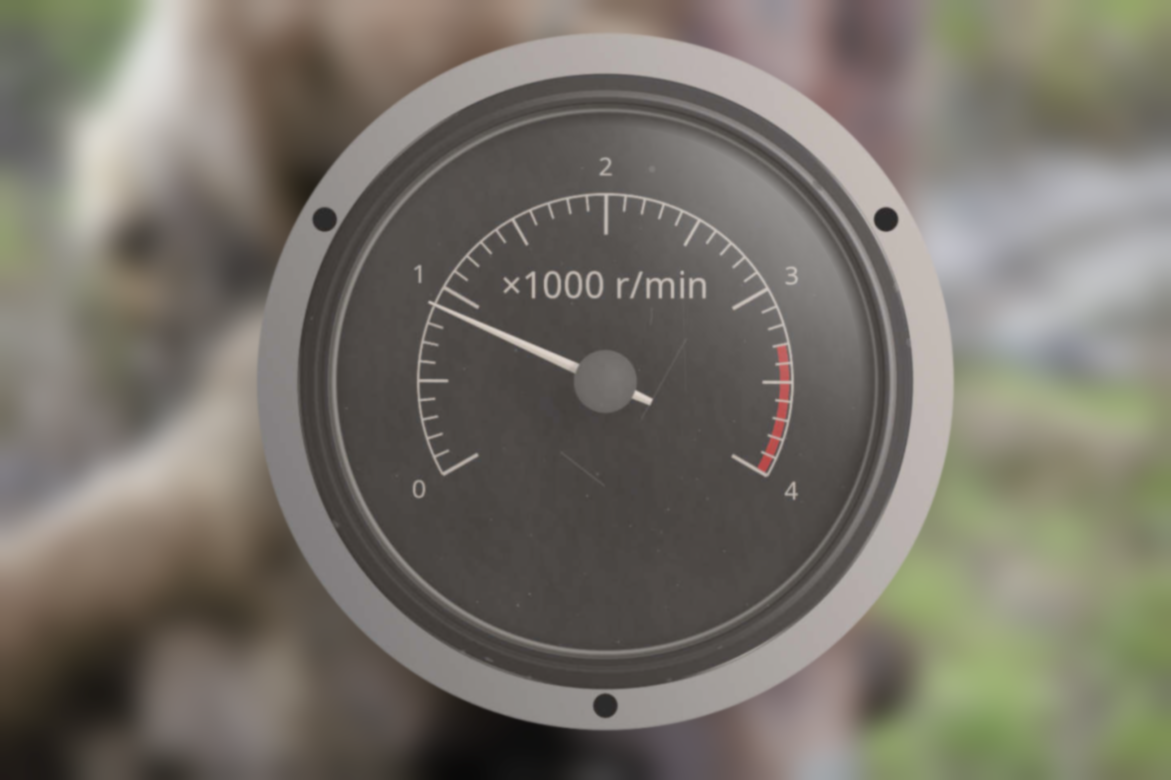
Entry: 900rpm
